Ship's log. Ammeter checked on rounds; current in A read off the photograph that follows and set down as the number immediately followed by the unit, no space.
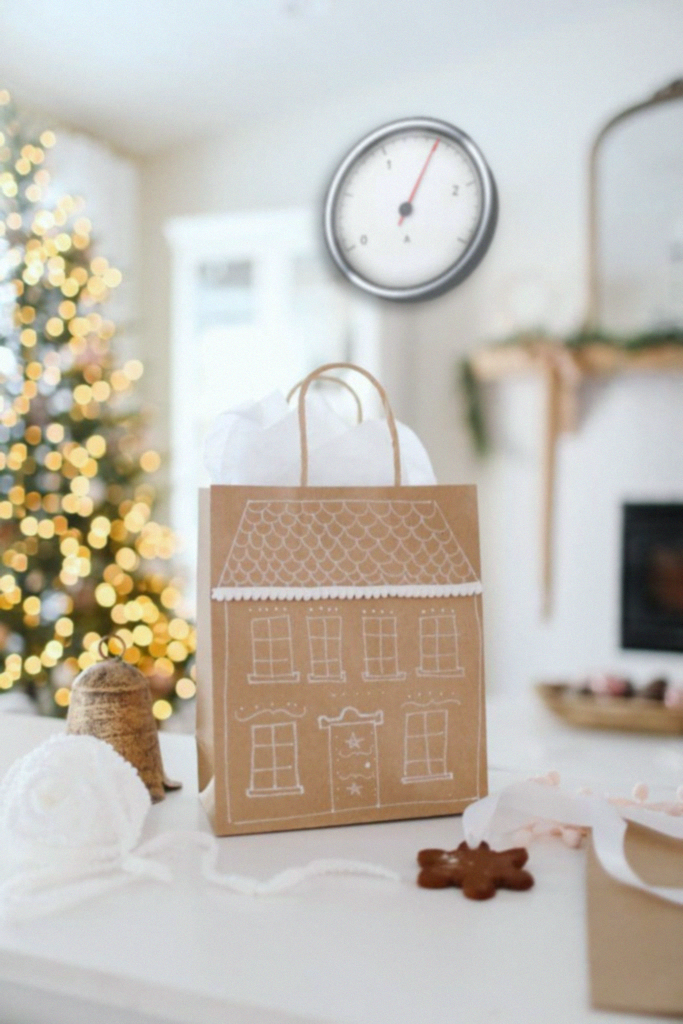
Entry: 1.5A
